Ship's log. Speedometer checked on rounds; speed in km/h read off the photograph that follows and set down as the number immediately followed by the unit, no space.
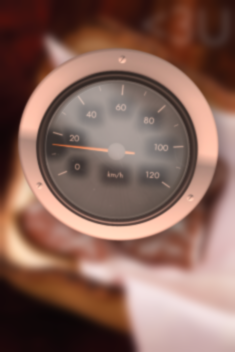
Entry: 15km/h
